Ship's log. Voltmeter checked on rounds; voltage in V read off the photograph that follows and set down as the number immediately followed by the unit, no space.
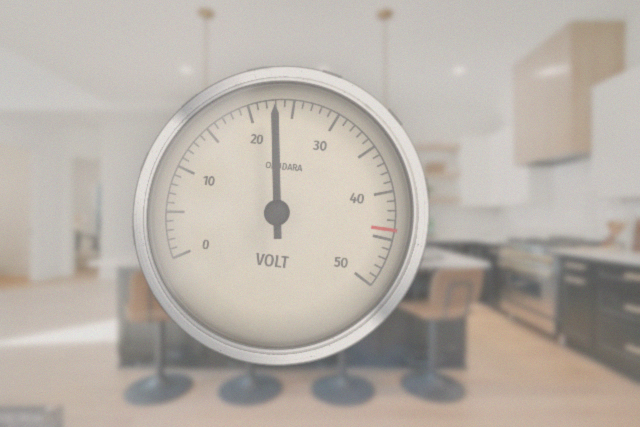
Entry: 23V
